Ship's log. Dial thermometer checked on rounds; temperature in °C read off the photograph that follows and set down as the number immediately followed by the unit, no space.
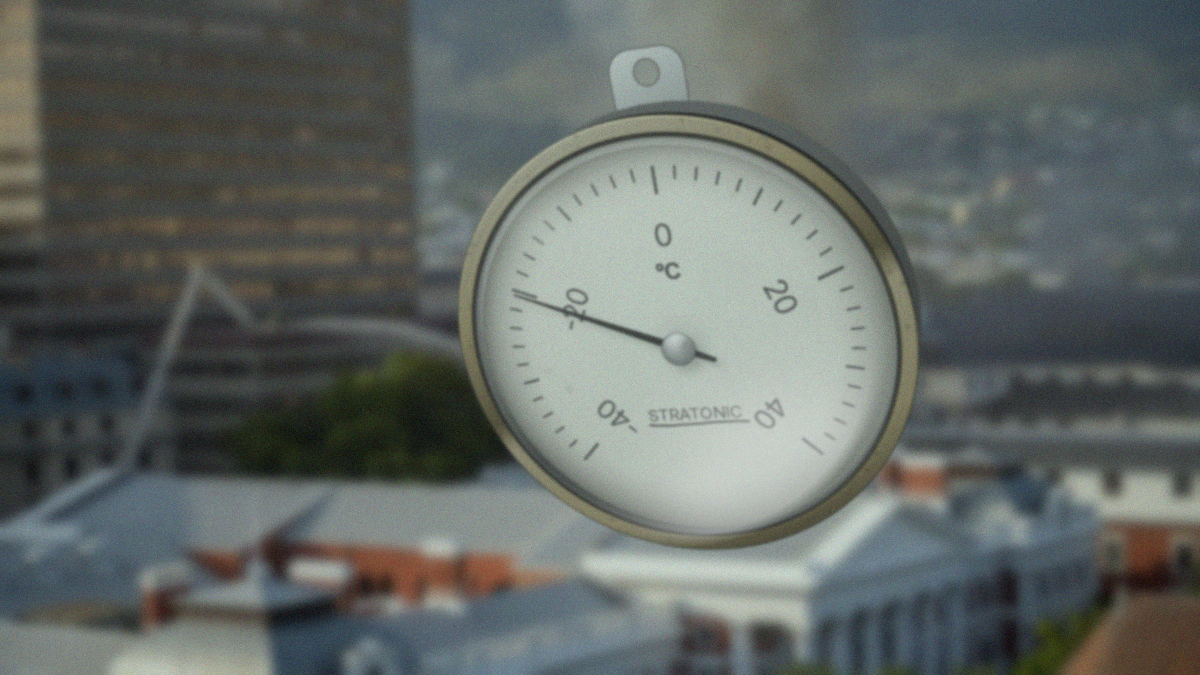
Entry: -20°C
